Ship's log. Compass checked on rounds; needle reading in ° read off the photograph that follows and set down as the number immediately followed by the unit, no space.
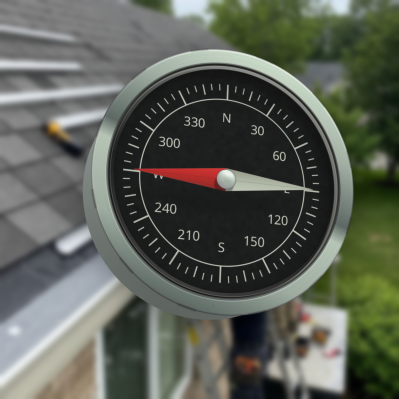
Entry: 270°
